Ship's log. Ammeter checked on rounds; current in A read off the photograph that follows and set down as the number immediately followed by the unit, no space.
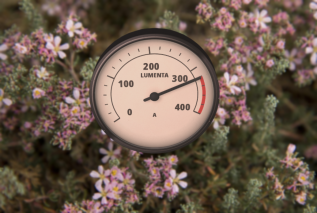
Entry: 320A
